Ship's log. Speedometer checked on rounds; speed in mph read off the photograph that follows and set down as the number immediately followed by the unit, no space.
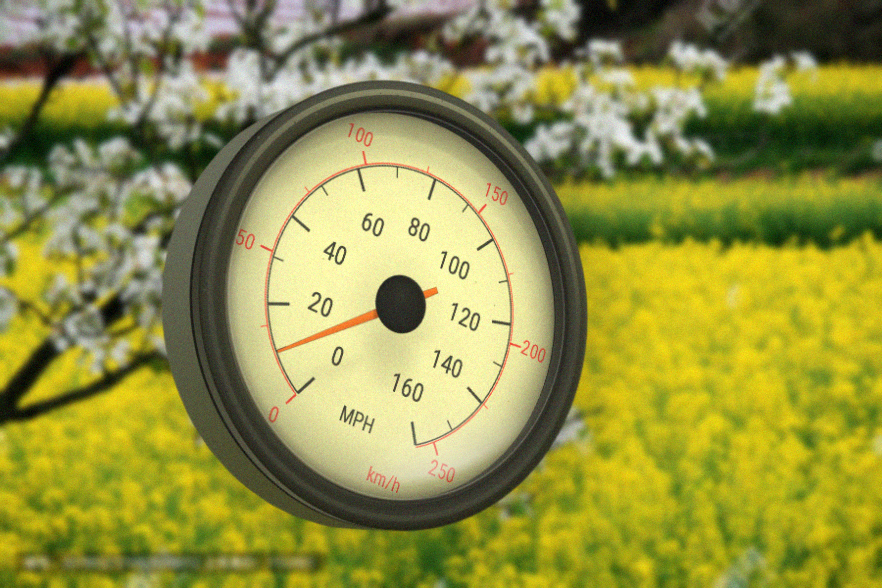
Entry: 10mph
